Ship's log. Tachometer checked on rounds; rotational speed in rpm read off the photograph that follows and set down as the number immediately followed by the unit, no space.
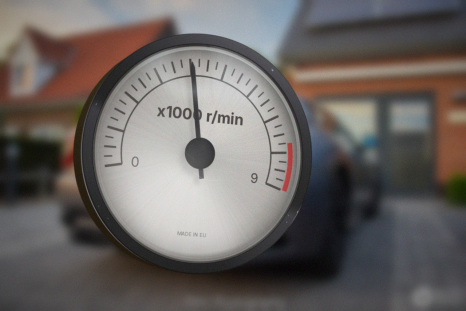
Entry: 4000rpm
